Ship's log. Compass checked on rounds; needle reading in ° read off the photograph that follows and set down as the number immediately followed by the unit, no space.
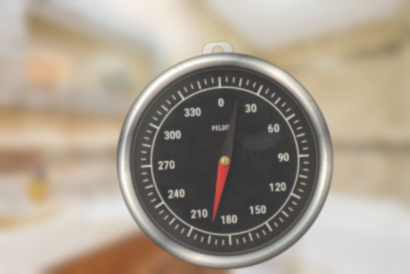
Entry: 195°
